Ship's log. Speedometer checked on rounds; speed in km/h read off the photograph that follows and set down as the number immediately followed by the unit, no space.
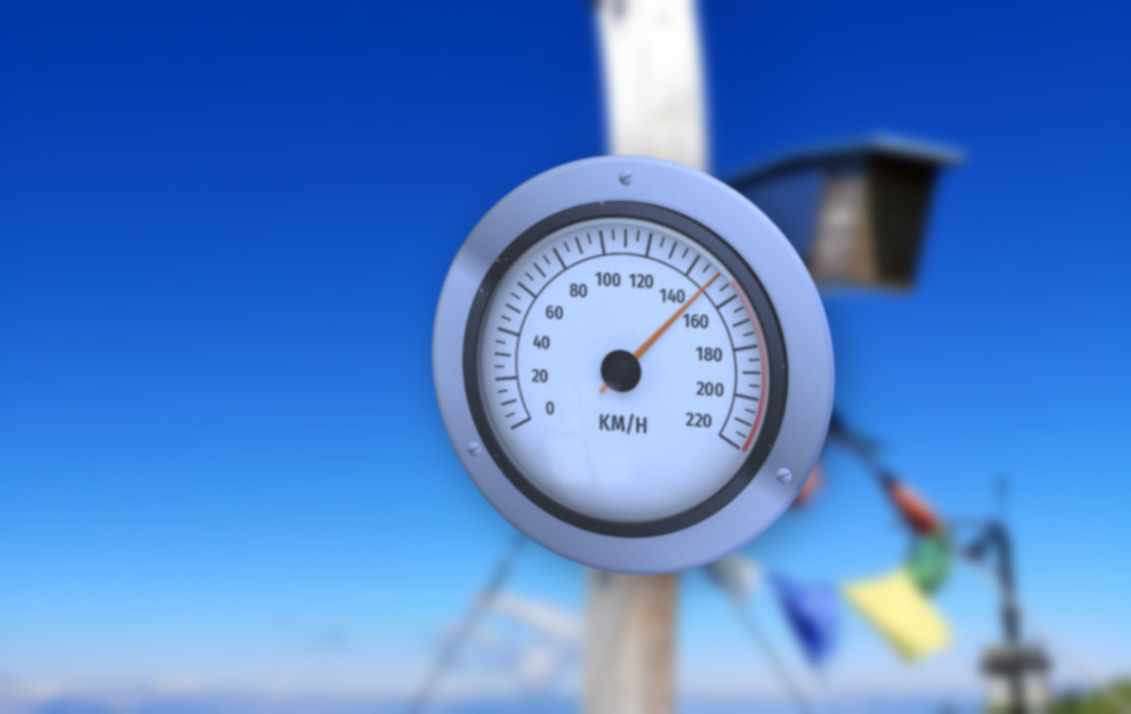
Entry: 150km/h
